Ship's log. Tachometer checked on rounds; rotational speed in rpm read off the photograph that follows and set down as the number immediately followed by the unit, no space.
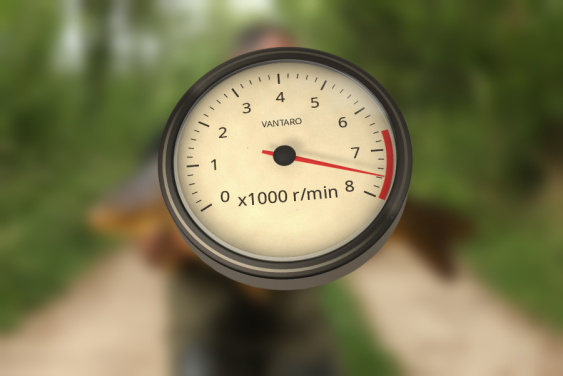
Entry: 7600rpm
